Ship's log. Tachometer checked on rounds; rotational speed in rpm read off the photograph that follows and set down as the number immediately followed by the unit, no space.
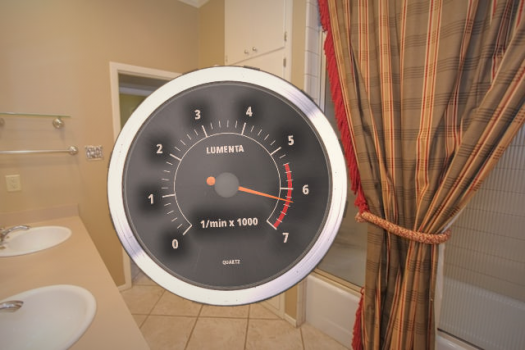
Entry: 6300rpm
